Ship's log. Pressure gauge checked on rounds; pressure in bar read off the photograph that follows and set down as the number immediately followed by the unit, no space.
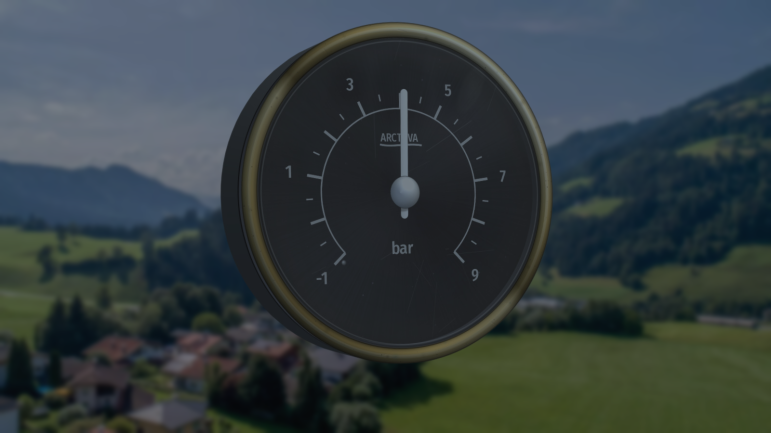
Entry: 4bar
